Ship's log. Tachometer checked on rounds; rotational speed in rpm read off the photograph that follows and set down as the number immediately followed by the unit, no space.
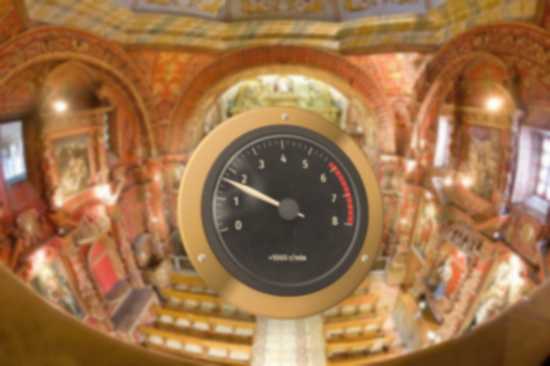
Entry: 1600rpm
